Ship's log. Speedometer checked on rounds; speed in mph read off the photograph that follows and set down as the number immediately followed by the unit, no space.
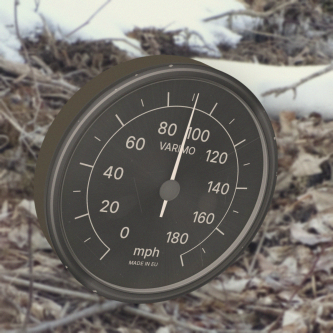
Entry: 90mph
